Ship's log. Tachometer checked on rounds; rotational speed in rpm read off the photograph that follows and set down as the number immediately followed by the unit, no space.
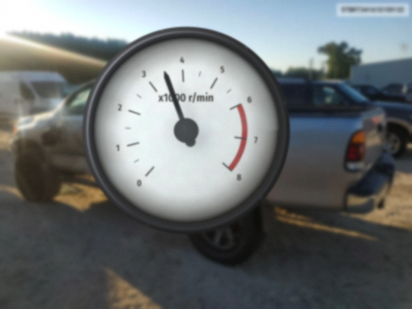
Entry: 3500rpm
